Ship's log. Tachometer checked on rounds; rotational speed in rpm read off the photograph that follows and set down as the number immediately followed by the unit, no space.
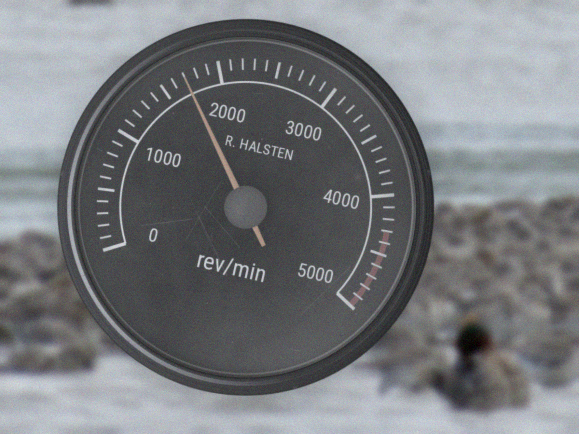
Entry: 1700rpm
